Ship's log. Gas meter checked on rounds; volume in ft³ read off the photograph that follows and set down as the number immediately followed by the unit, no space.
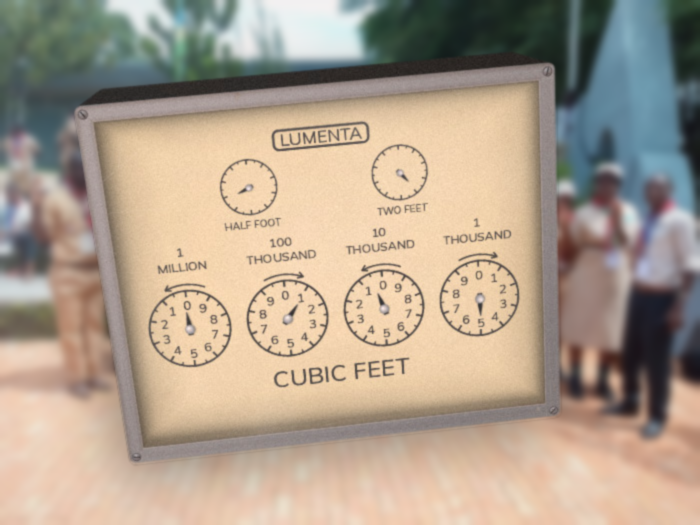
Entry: 10500ft³
